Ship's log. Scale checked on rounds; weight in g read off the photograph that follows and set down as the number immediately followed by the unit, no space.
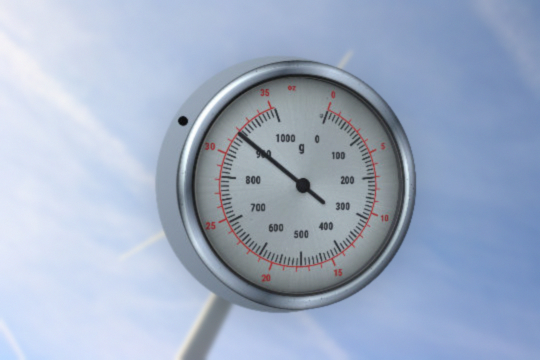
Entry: 900g
